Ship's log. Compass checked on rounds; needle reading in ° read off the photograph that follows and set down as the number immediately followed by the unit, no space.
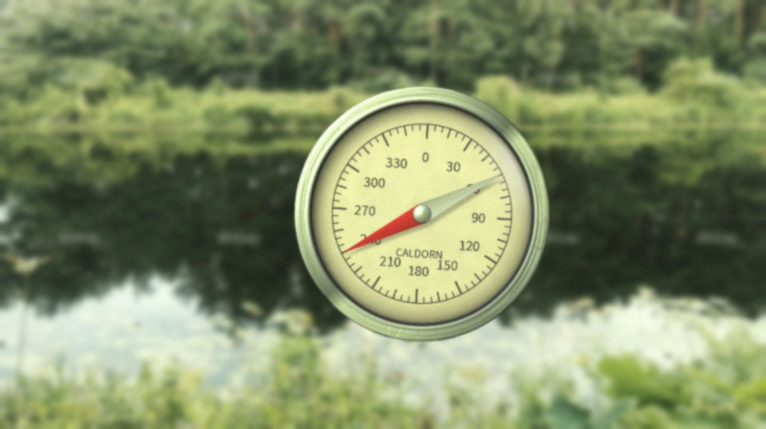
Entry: 240°
